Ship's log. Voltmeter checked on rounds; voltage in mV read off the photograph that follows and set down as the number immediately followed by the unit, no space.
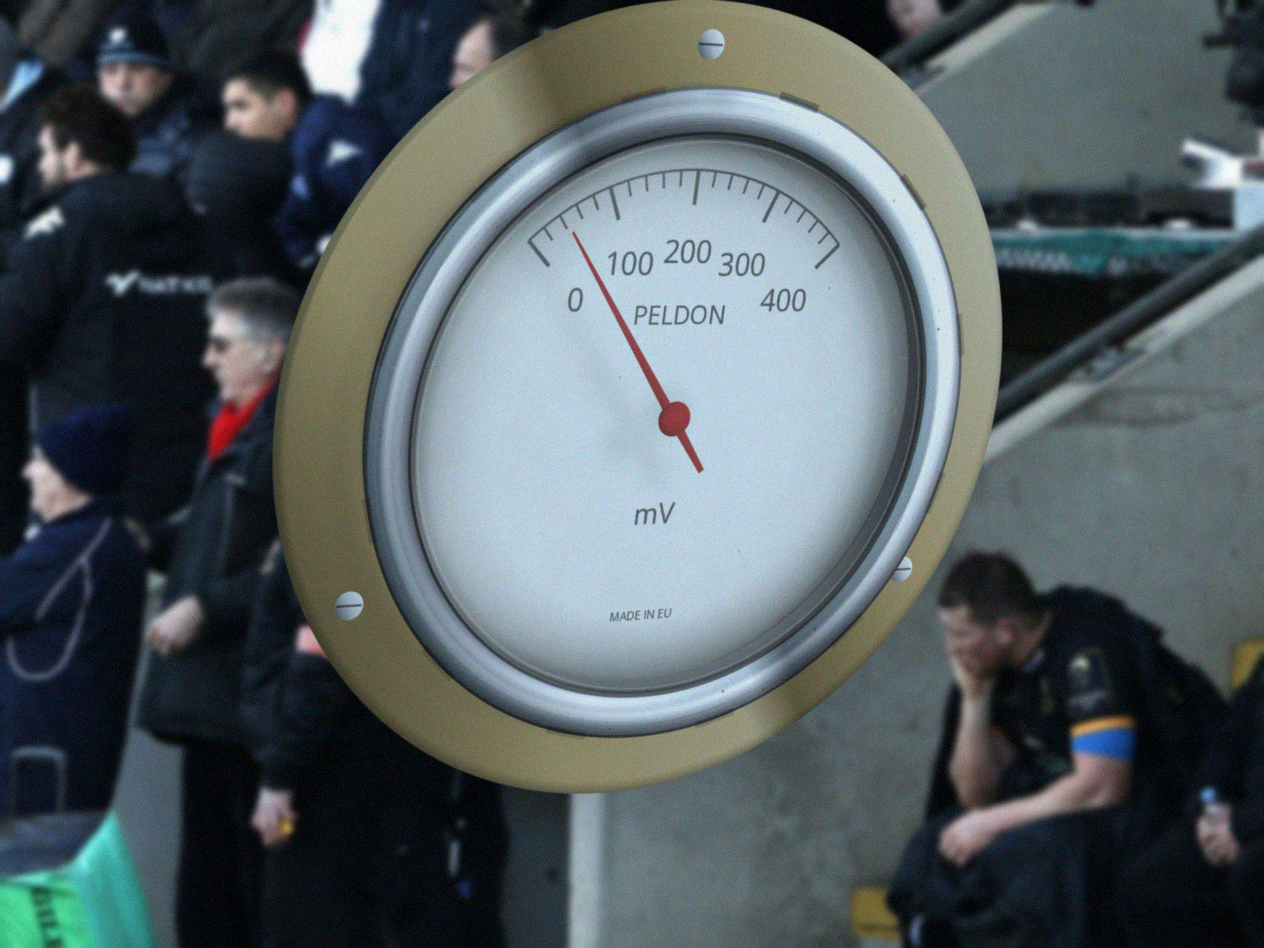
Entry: 40mV
